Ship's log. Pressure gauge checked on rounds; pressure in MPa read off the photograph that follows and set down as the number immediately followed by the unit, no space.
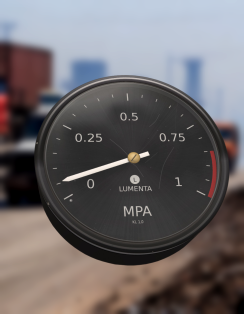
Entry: 0.05MPa
